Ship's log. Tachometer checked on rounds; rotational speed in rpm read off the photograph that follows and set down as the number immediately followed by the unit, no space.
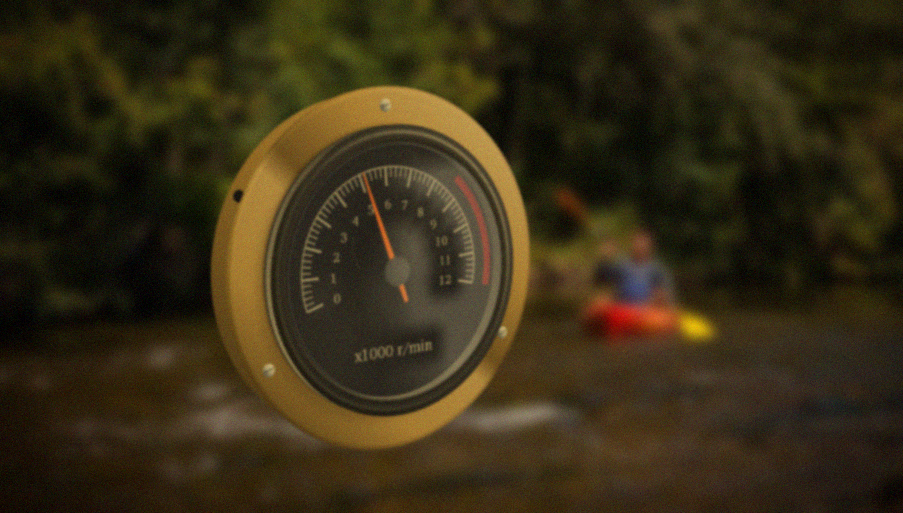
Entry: 5000rpm
